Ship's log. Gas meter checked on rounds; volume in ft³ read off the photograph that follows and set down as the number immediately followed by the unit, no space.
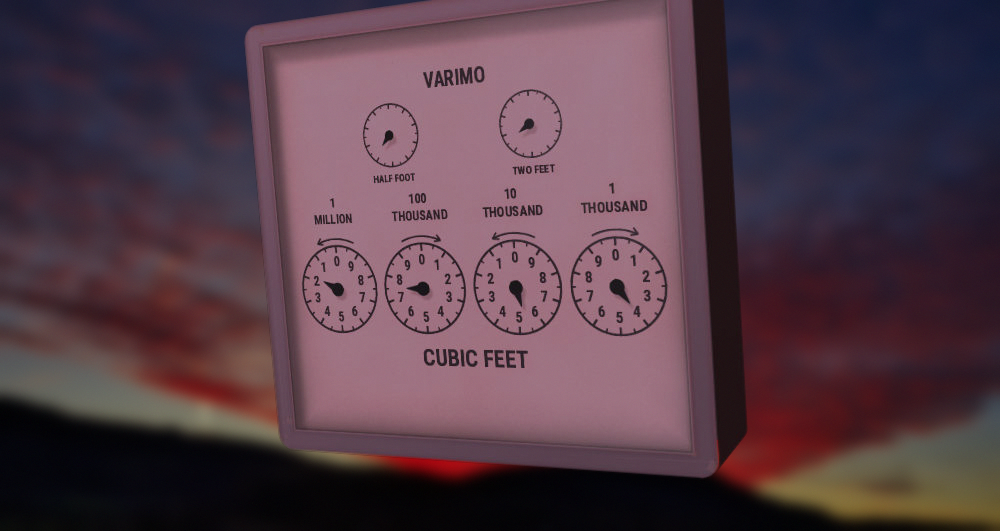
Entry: 175400ft³
